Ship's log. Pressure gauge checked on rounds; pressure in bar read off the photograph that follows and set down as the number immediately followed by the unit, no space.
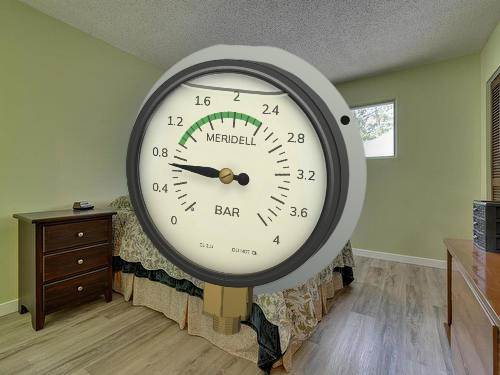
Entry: 0.7bar
